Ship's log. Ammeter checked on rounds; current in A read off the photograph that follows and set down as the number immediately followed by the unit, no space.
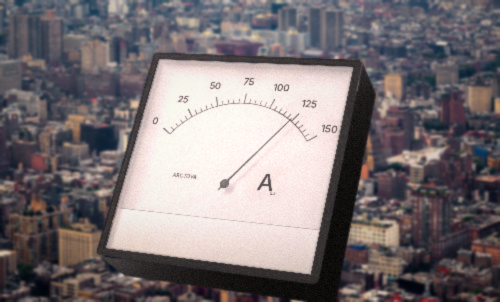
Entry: 125A
